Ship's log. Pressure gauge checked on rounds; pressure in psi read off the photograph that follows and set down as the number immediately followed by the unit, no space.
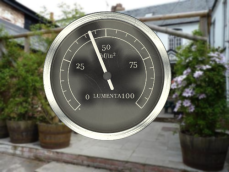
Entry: 42.5psi
